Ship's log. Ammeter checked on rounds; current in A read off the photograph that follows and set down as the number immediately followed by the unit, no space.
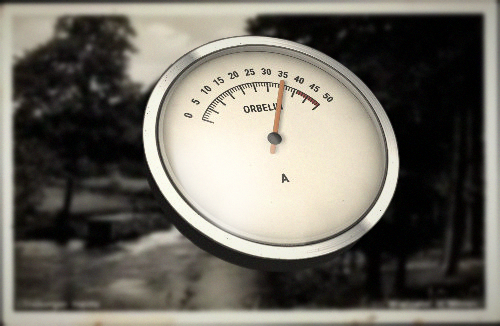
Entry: 35A
